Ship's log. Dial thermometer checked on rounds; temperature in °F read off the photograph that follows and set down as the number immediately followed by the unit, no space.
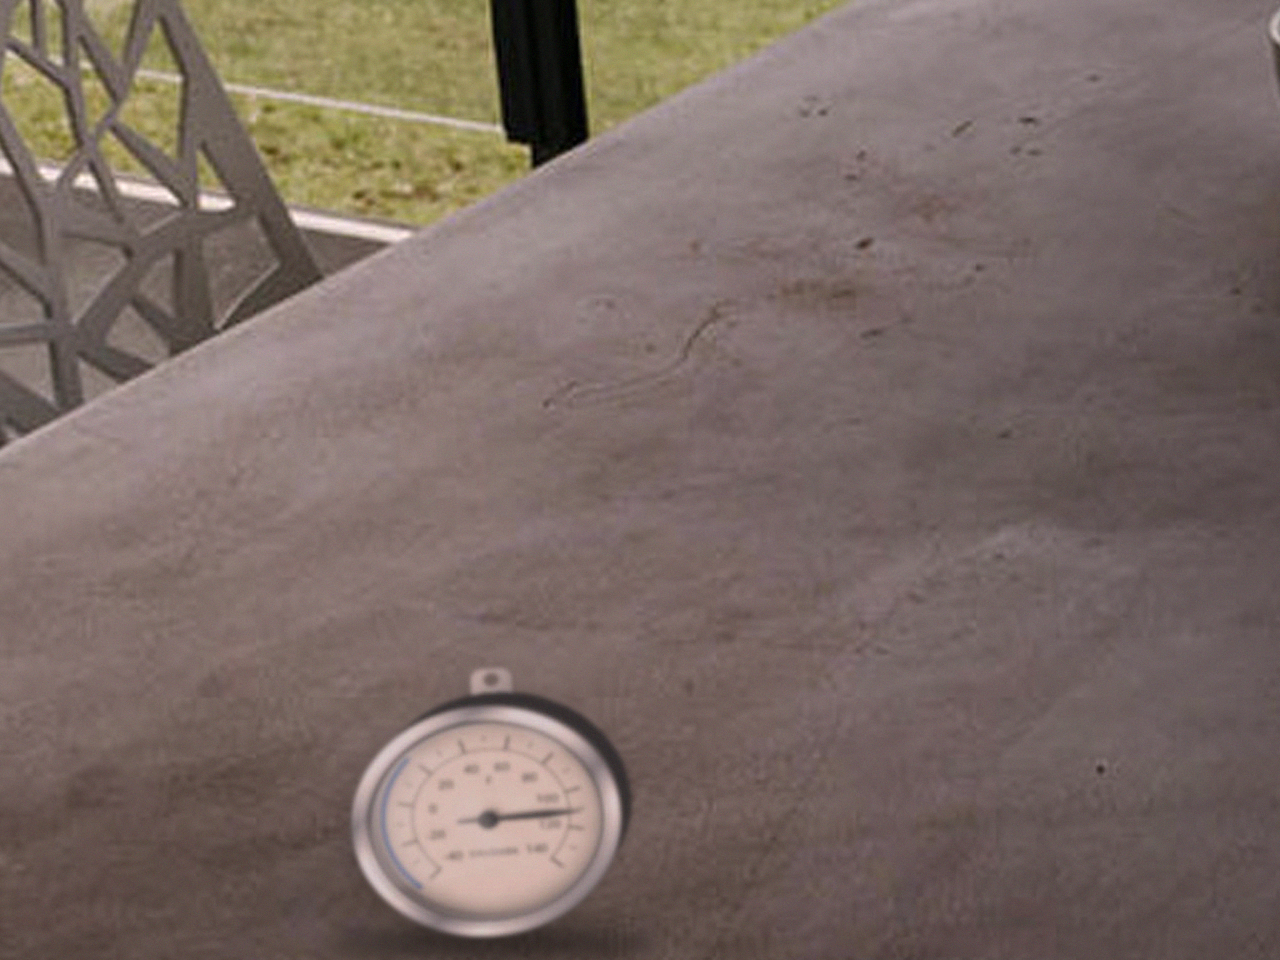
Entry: 110°F
